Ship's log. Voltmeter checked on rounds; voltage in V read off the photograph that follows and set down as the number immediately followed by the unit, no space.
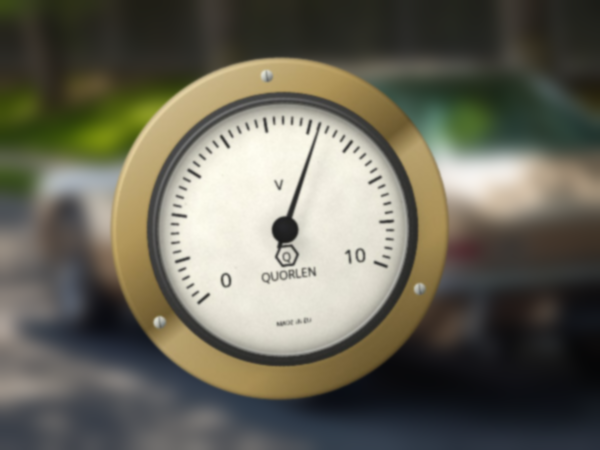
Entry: 6.2V
